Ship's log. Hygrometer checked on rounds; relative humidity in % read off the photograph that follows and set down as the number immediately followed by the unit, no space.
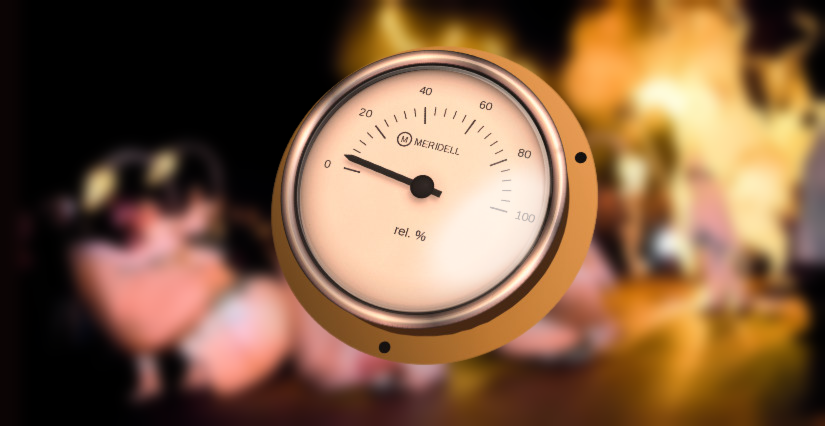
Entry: 4%
